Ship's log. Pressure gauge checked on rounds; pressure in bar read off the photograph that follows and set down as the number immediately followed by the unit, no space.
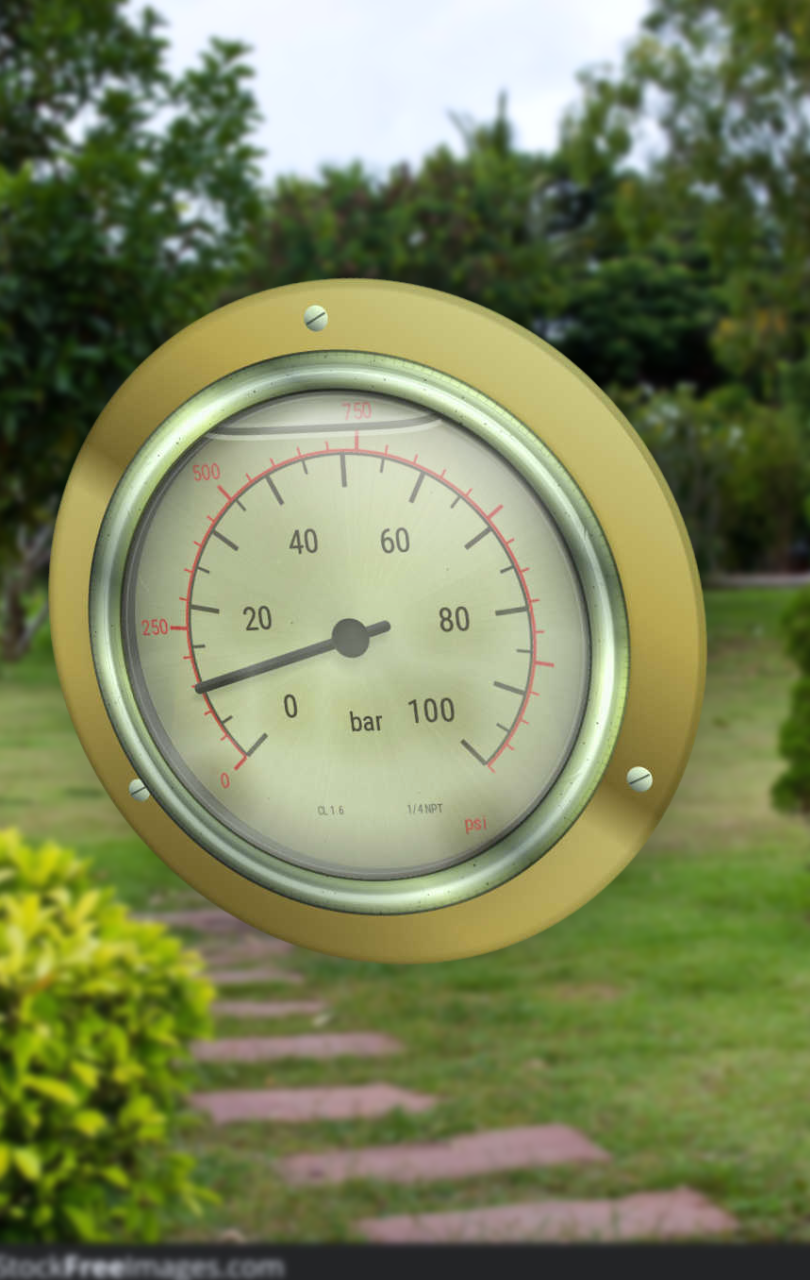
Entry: 10bar
